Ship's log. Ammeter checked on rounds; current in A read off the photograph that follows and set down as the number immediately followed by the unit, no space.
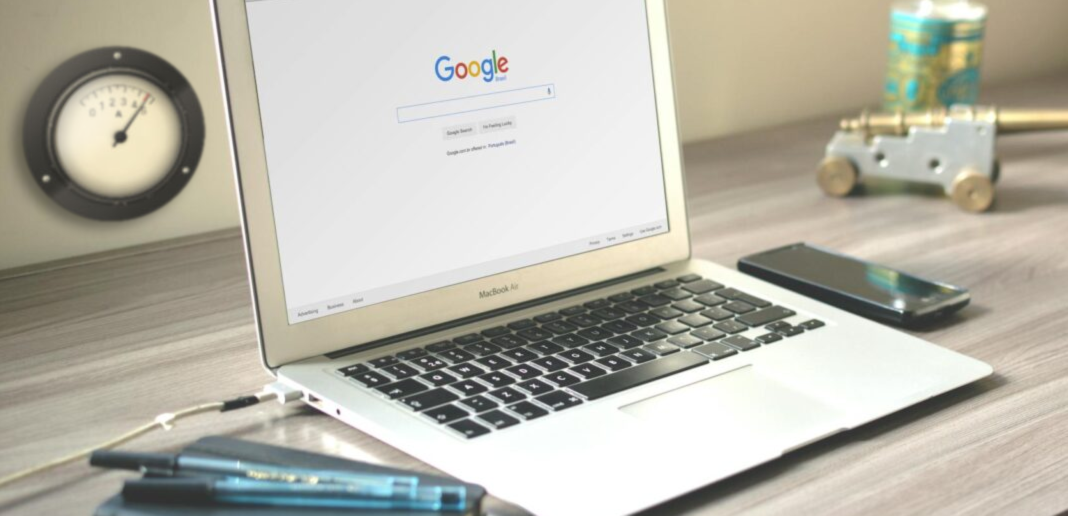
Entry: 4.5A
